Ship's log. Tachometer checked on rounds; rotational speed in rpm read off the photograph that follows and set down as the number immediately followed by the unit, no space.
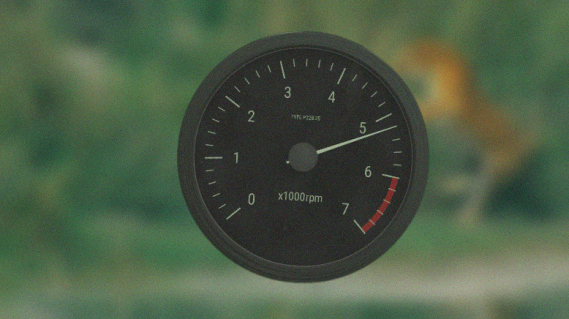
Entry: 5200rpm
